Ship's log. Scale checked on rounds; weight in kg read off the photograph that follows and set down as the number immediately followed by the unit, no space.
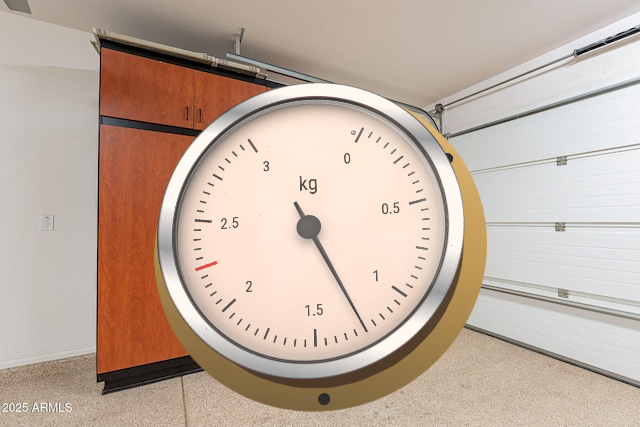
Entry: 1.25kg
